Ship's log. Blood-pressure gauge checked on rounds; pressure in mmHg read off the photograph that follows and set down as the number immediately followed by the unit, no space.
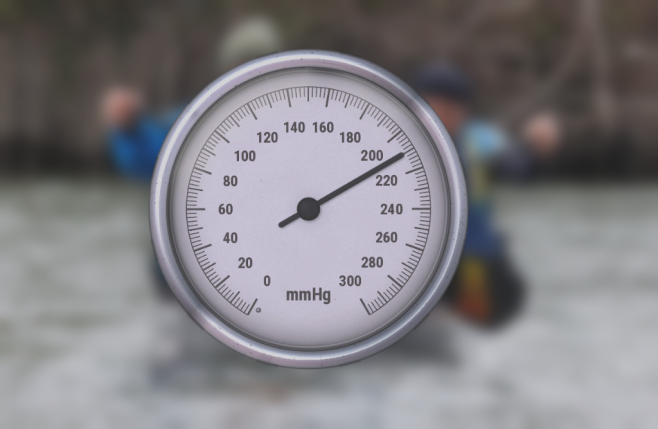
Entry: 210mmHg
